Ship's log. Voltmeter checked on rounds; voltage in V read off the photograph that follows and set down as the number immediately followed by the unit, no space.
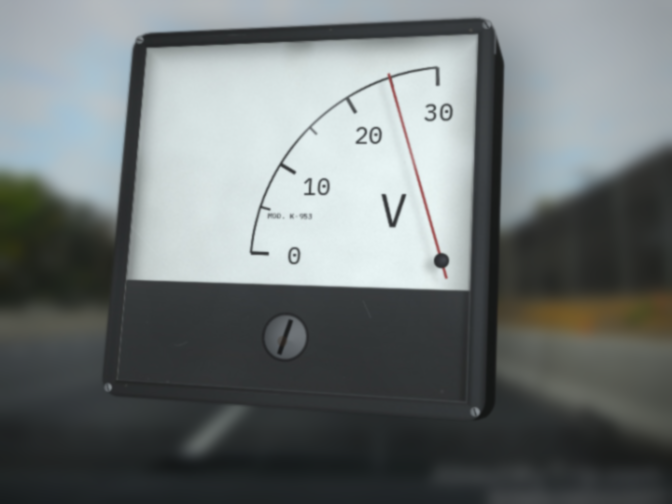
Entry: 25V
